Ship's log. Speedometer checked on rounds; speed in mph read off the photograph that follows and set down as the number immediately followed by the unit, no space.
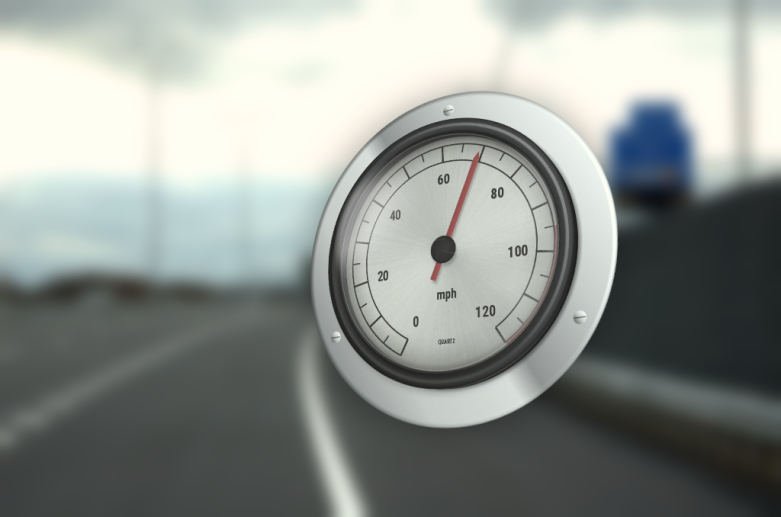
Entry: 70mph
